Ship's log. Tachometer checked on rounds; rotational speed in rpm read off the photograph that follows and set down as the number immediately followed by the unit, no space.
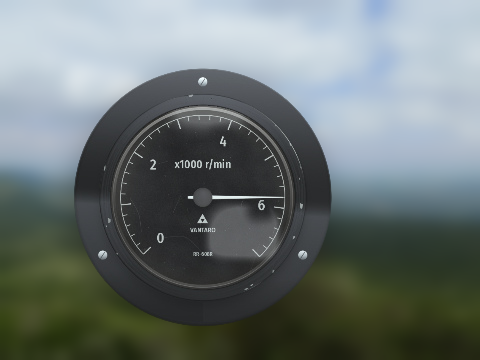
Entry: 5800rpm
